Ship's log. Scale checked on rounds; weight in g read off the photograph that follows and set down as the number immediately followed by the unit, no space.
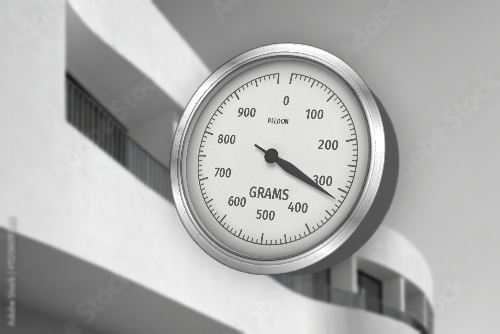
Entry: 320g
